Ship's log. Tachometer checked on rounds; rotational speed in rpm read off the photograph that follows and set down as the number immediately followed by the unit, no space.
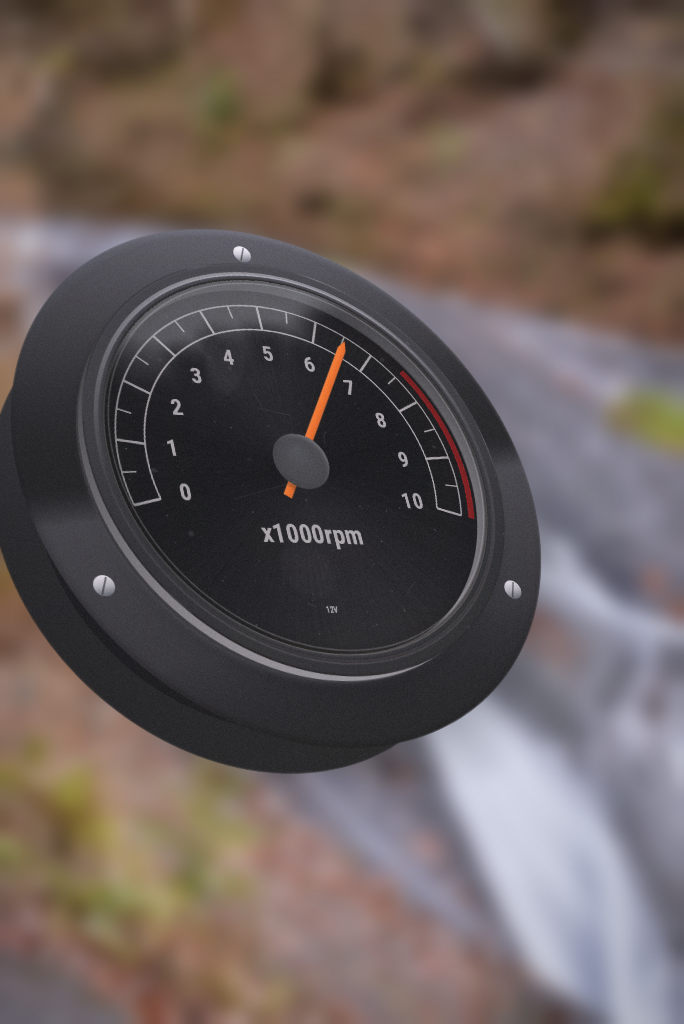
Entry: 6500rpm
